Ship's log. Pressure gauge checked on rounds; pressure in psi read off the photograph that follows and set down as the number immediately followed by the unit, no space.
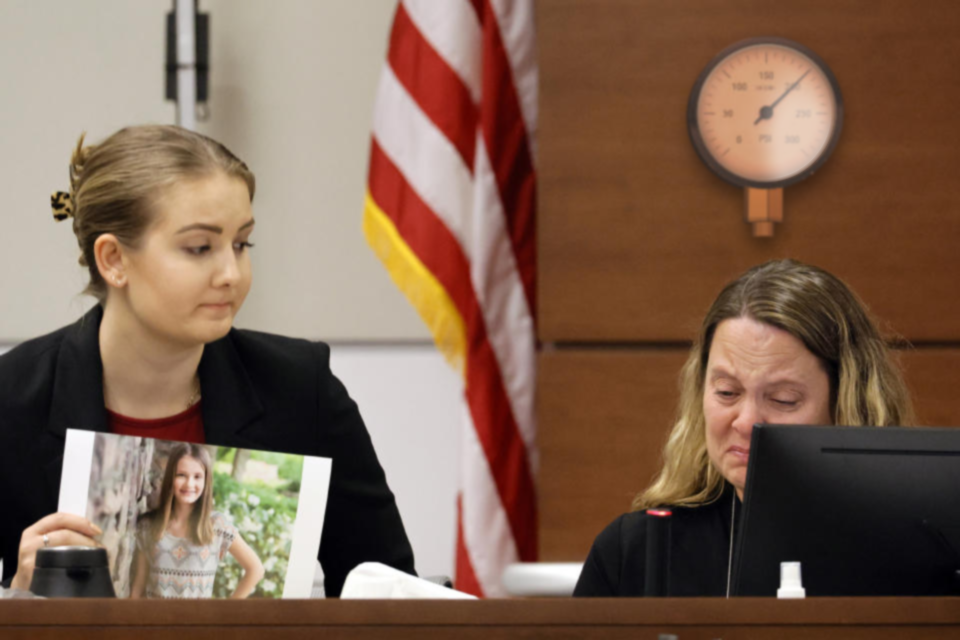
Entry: 200psi
